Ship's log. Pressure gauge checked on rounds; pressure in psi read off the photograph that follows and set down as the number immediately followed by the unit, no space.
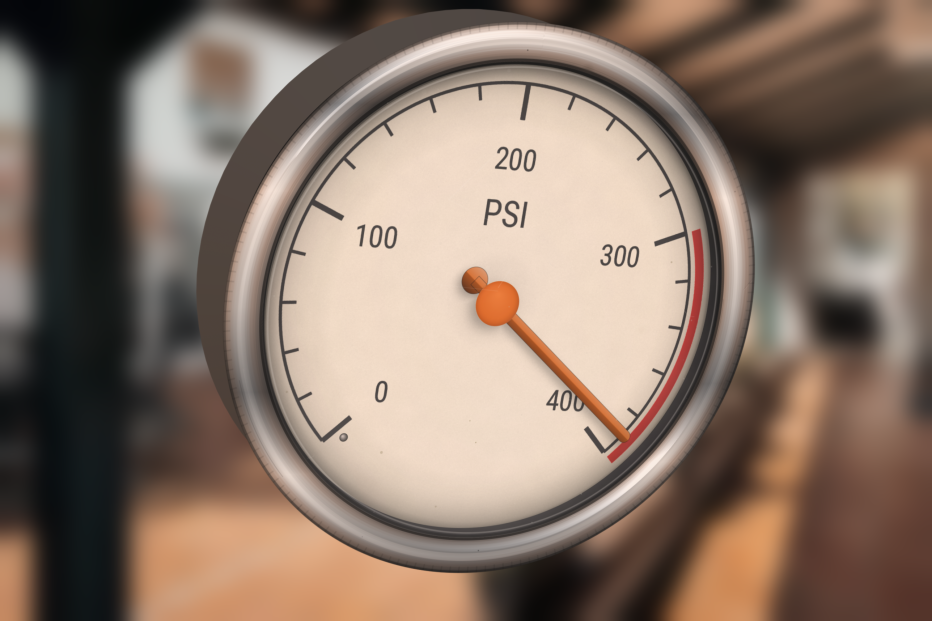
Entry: 390psi
